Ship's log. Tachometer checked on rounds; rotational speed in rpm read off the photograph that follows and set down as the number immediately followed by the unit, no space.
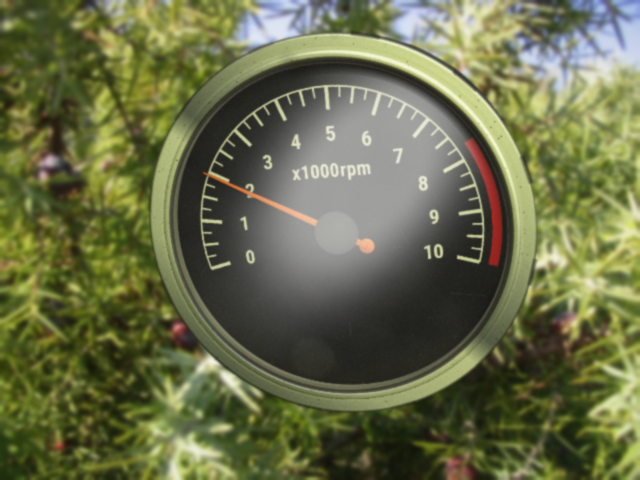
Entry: 2000rpm
